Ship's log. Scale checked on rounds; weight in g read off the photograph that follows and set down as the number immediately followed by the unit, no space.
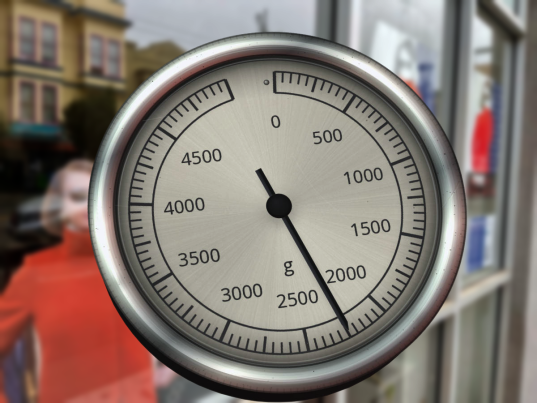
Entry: 2250g
